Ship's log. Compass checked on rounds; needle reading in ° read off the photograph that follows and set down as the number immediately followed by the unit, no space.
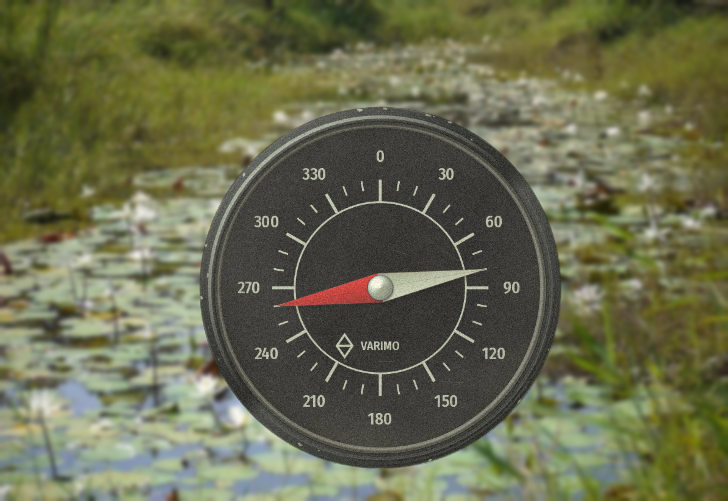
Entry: 260°
